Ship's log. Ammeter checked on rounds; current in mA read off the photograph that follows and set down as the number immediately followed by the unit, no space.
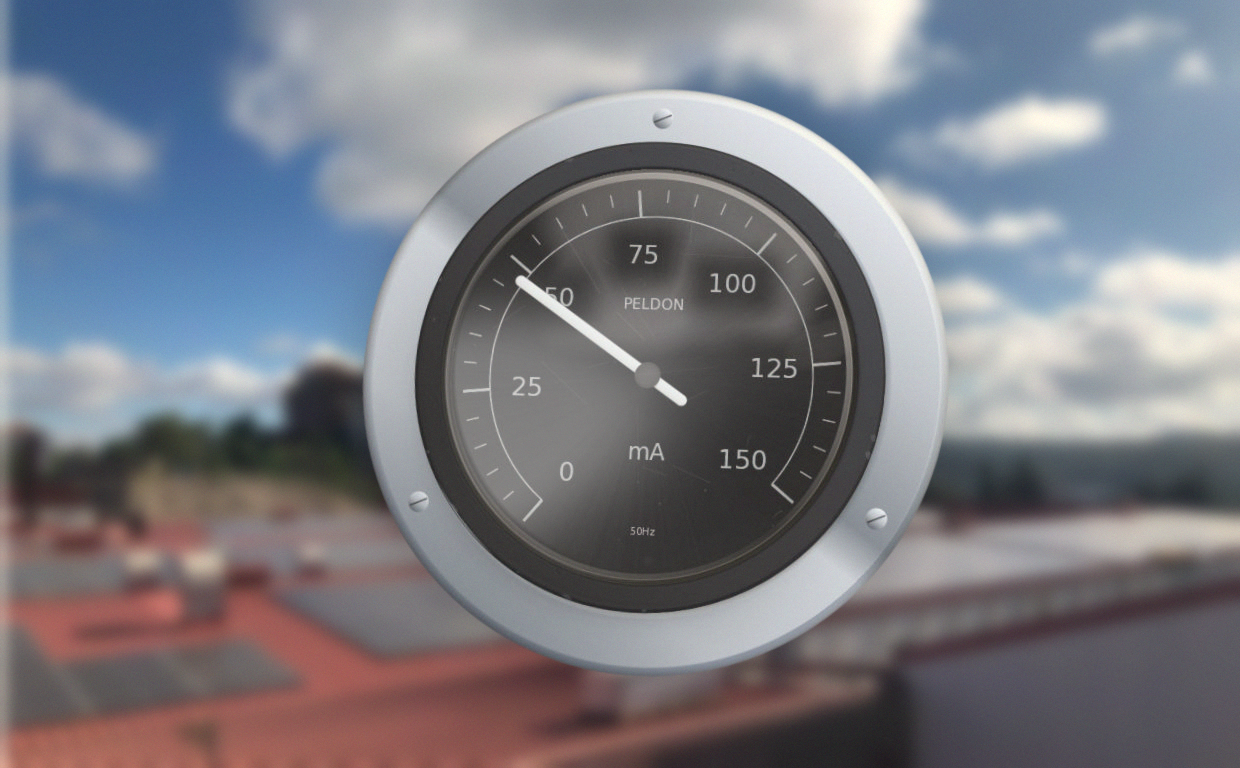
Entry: 47.5mA
